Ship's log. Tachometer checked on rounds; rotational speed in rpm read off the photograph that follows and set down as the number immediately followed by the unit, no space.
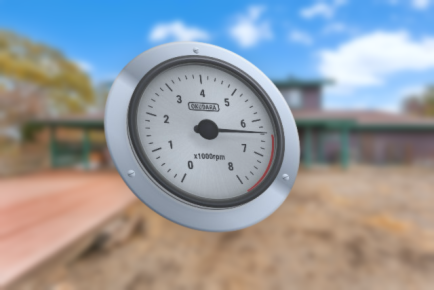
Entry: 6400rpm
